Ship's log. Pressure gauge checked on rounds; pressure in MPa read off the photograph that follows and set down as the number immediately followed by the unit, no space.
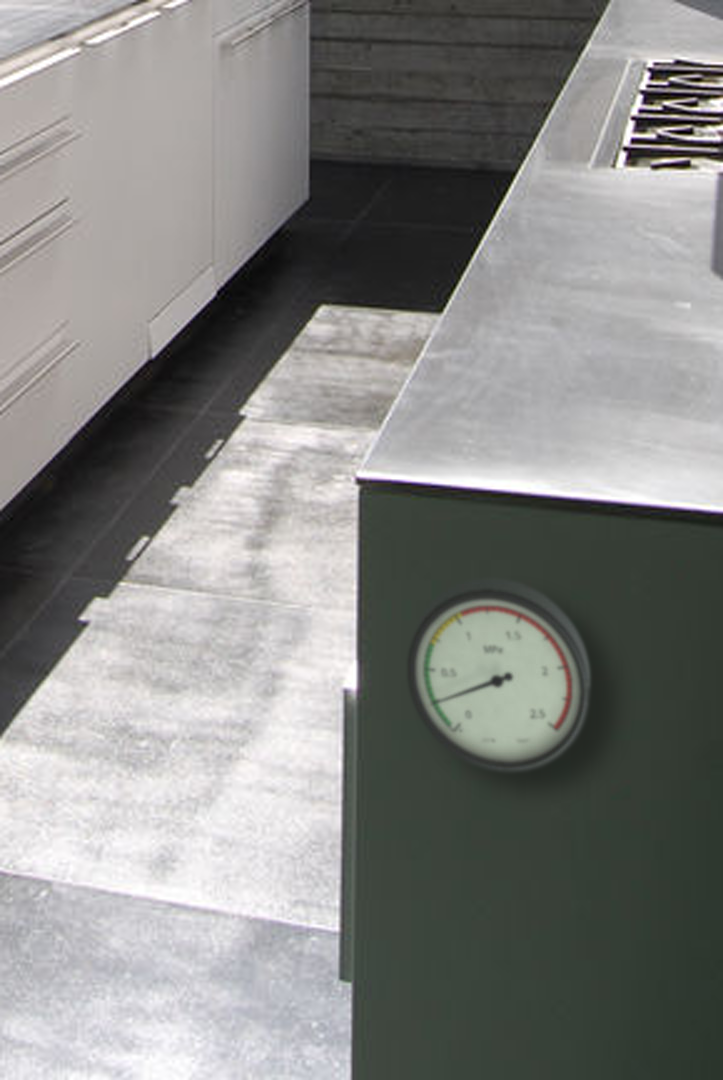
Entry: 0.25MPa
